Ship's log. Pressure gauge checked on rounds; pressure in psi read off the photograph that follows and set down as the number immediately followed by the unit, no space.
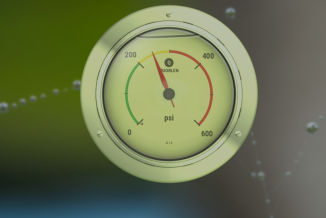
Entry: 250psi
